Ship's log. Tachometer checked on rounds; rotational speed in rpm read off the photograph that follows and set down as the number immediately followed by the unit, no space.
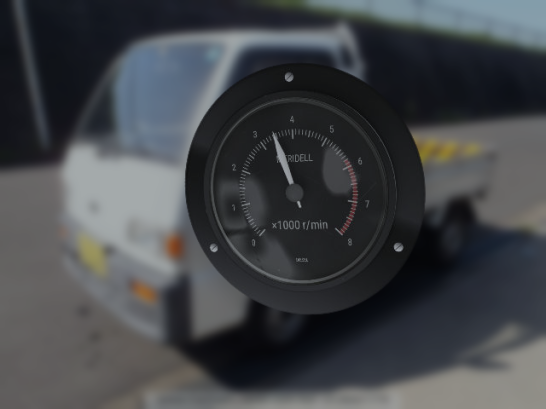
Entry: 3500rpm
